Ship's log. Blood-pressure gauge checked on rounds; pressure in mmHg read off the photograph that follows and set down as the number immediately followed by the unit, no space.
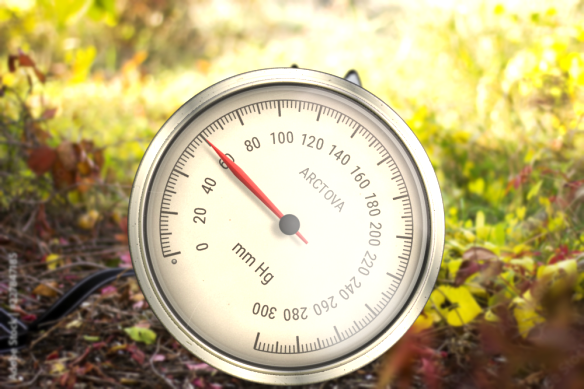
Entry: 60mmHg
